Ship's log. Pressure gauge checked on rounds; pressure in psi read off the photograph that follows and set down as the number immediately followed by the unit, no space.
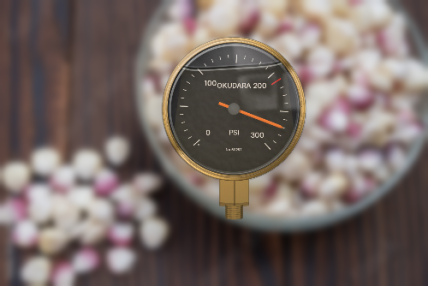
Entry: 270psi
